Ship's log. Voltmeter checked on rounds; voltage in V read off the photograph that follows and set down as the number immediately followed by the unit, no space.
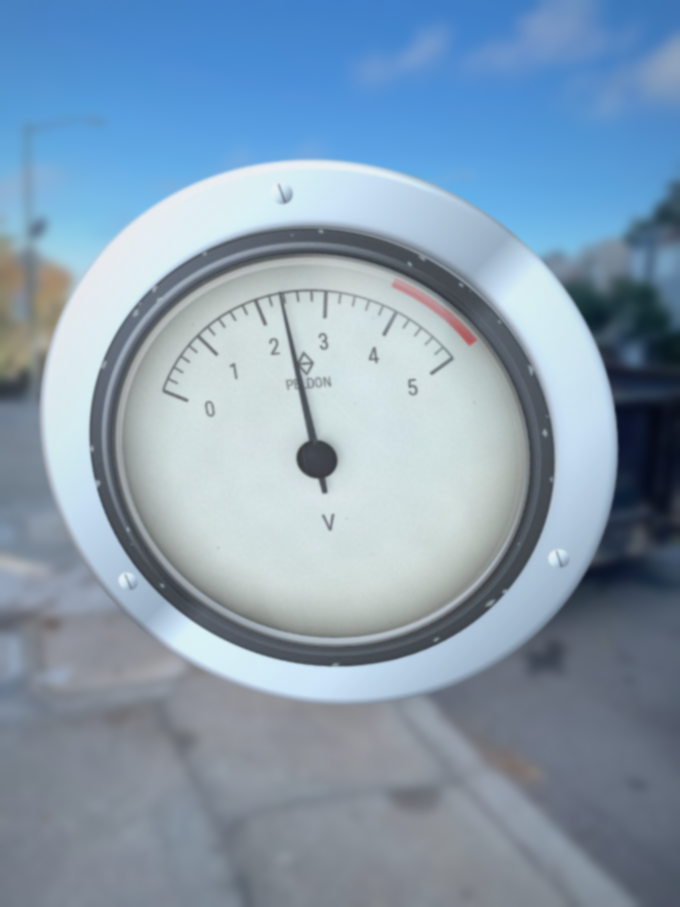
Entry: 2.4V
